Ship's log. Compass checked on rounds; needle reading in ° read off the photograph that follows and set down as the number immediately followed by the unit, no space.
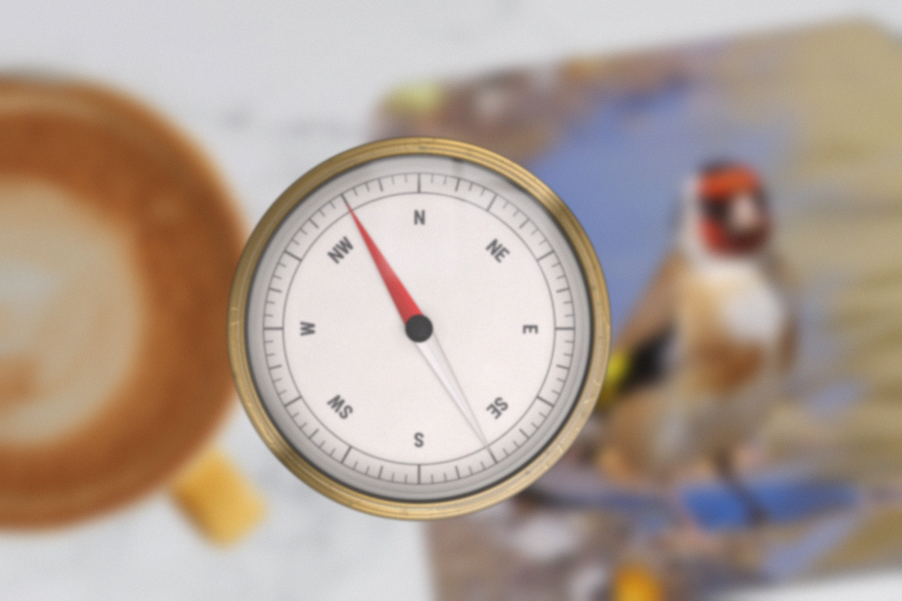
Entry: 330°
